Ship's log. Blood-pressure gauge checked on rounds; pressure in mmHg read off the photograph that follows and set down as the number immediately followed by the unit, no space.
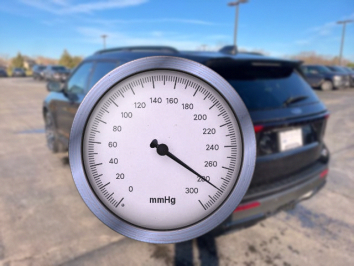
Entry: 280mmHg
